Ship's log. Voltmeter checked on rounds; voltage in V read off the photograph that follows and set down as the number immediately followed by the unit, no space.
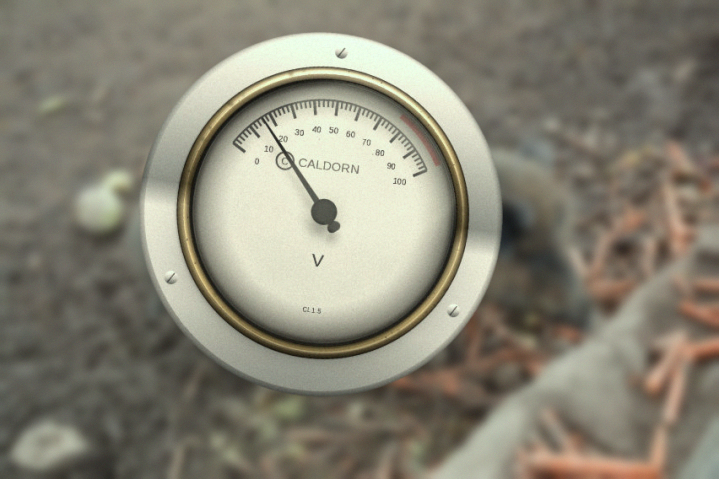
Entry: 16V
